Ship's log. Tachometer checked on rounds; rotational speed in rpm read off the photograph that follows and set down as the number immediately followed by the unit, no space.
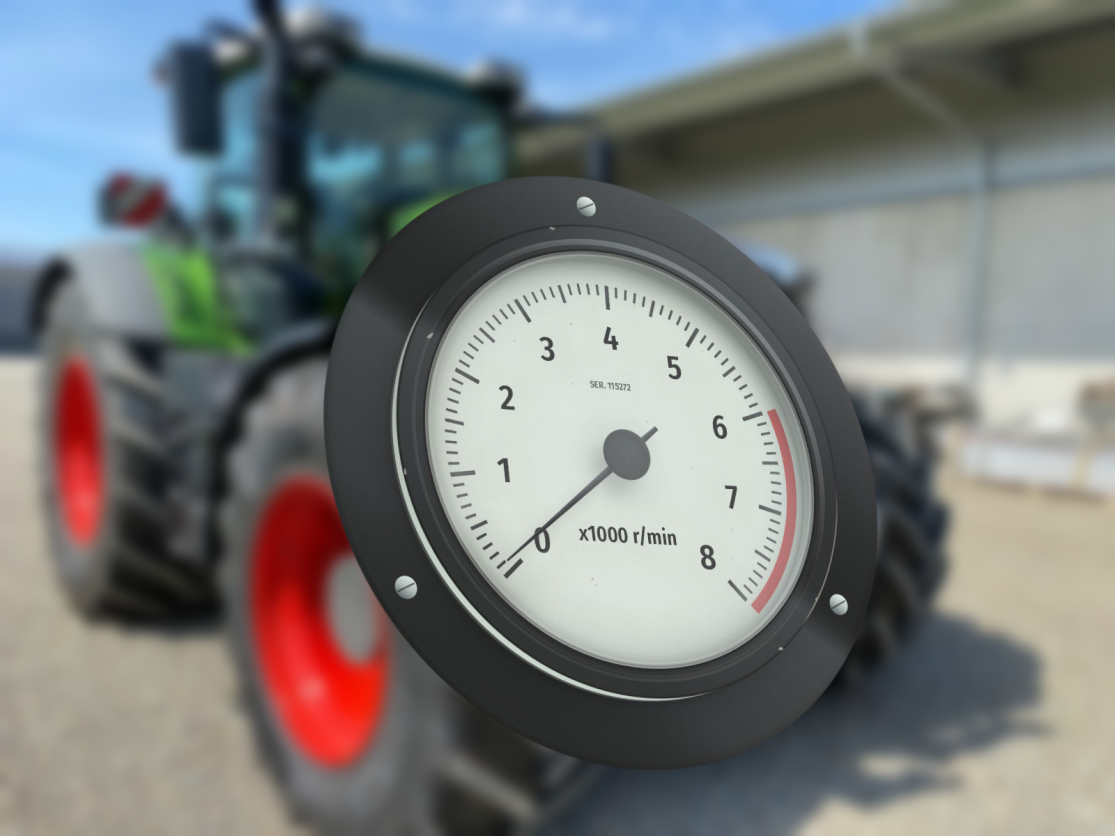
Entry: 100rpm
